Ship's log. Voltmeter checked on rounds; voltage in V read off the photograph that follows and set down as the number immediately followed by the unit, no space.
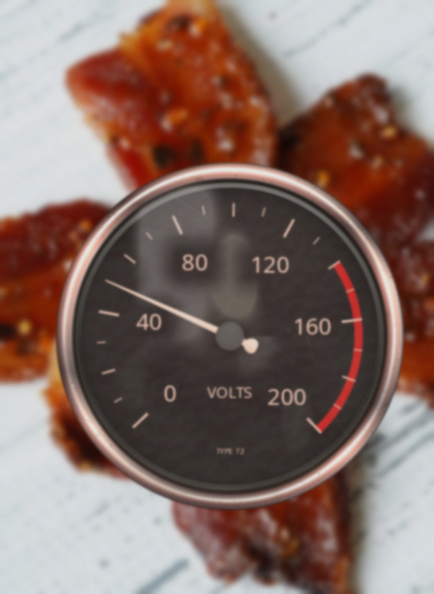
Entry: 50V
